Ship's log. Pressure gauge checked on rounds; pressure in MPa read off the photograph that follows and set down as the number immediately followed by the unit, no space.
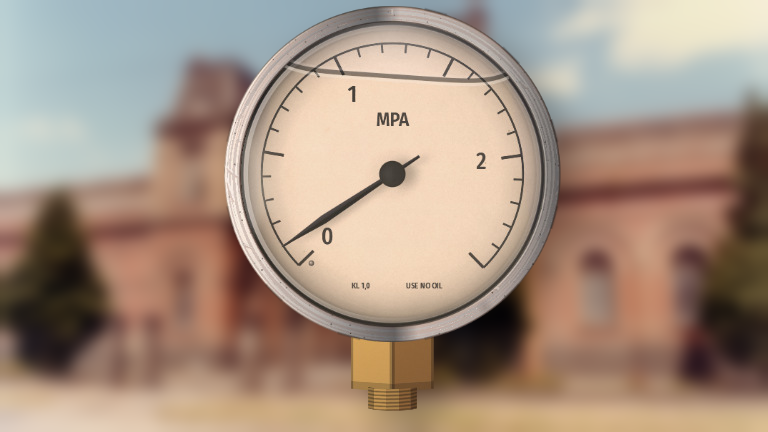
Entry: 0.1MPa
